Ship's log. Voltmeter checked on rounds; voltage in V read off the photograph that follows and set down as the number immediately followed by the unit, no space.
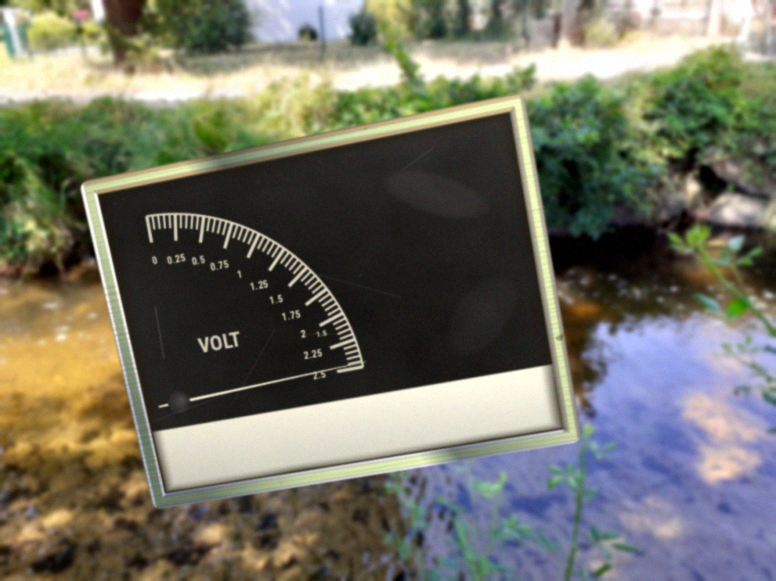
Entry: 2.45V
